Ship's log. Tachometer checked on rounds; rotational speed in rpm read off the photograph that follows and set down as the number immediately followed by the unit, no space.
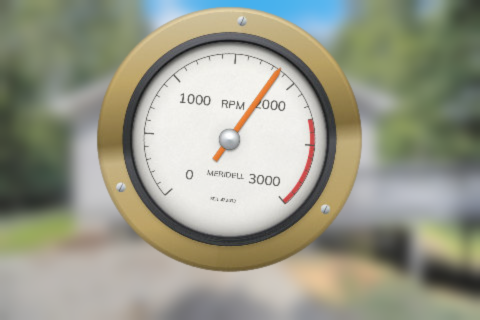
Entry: 1850rpm
